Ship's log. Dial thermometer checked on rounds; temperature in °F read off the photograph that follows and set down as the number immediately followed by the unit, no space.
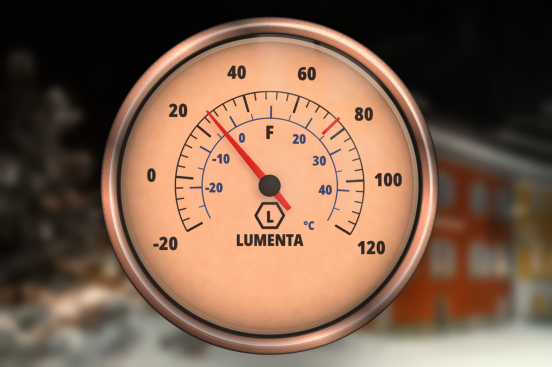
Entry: 26°F
